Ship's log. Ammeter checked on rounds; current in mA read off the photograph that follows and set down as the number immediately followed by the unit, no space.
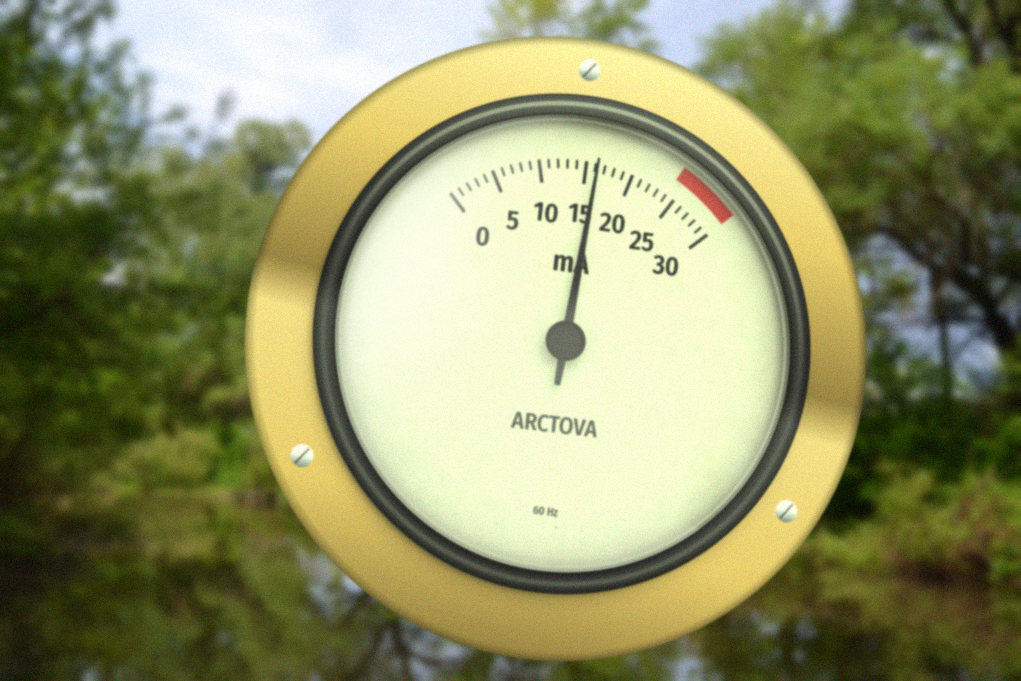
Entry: 16mA
